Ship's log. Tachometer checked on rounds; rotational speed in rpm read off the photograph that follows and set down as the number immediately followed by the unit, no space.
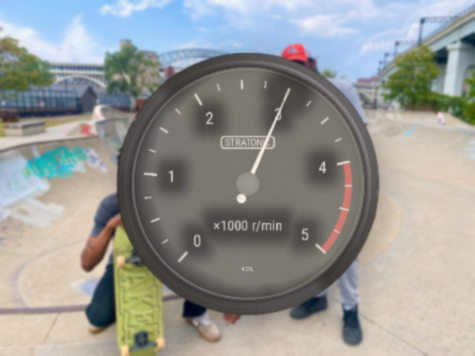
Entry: 3000rpm
